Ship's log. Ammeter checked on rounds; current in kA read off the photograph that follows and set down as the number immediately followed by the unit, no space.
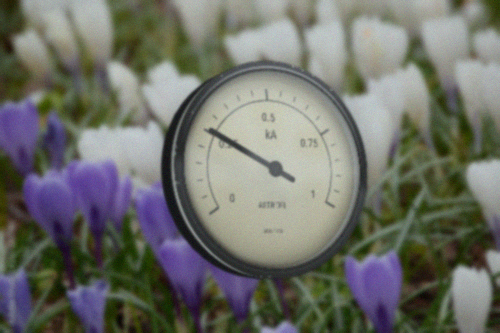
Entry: 0.25kA
